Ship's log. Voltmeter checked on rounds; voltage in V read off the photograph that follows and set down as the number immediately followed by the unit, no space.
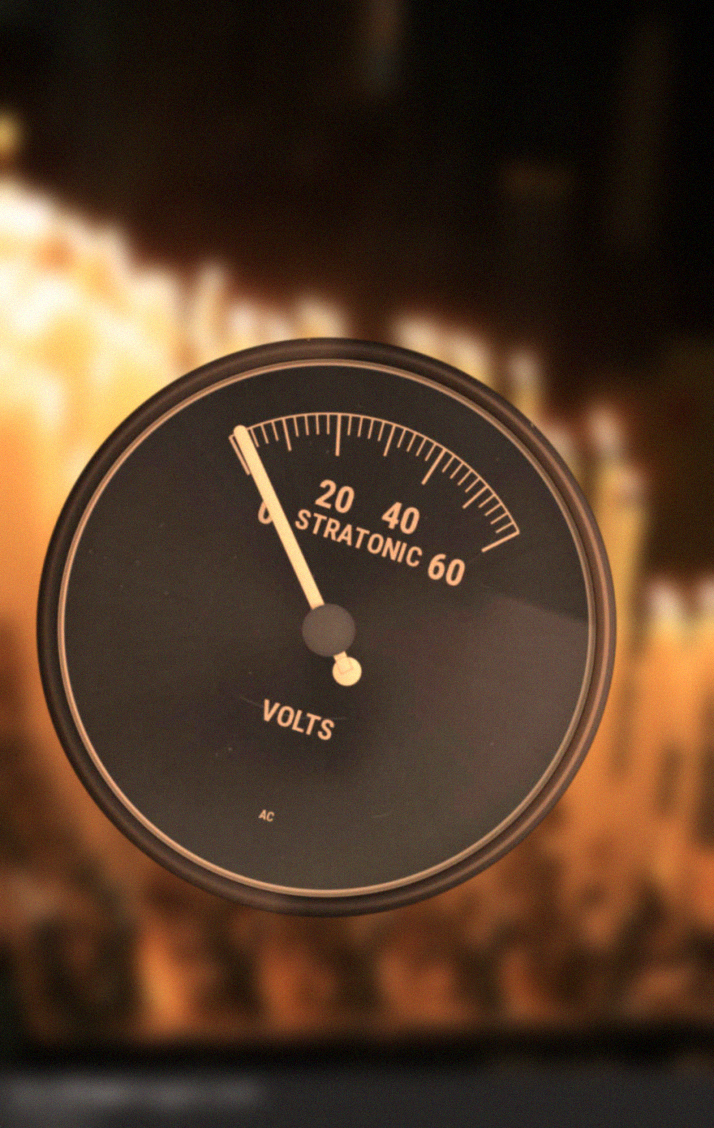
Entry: 2V
